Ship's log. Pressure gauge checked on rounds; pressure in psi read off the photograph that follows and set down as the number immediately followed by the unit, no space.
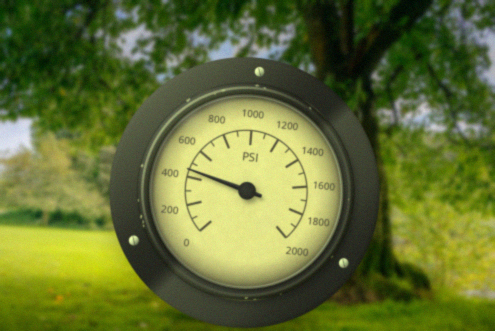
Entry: 450psi
